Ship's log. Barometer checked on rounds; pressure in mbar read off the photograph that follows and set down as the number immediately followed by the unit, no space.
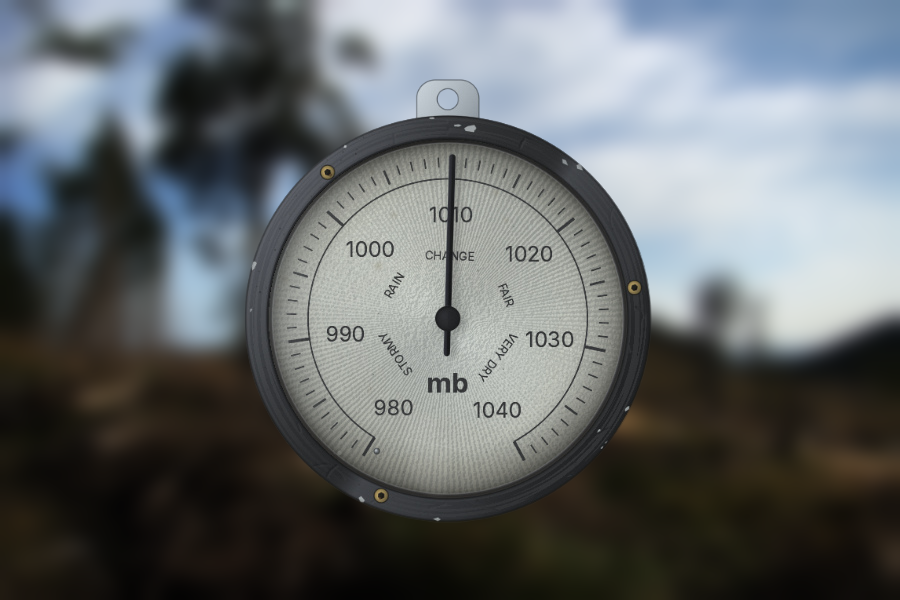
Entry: 1010mbar
